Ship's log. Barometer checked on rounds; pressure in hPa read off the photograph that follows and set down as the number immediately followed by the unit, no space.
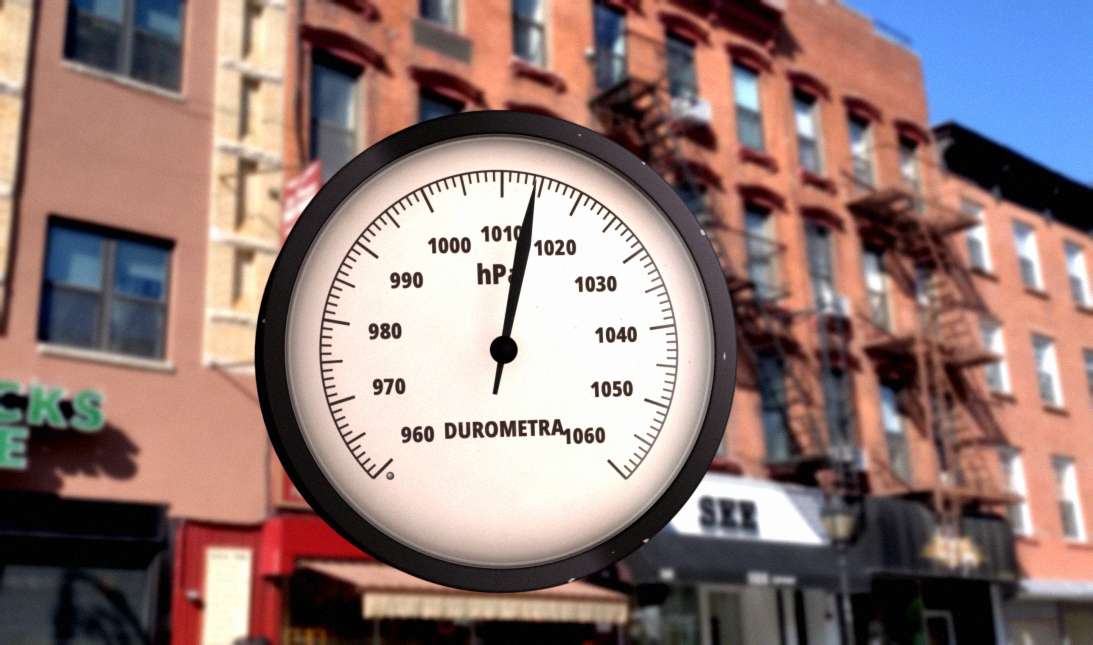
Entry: 1014hPa
